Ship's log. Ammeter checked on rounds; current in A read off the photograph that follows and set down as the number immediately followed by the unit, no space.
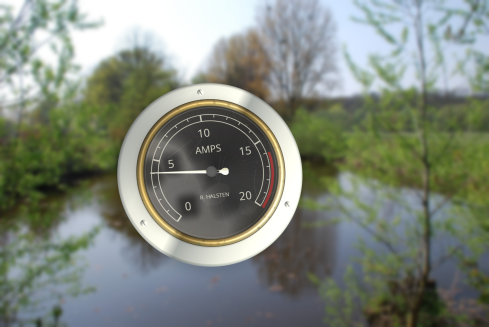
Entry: 4A
